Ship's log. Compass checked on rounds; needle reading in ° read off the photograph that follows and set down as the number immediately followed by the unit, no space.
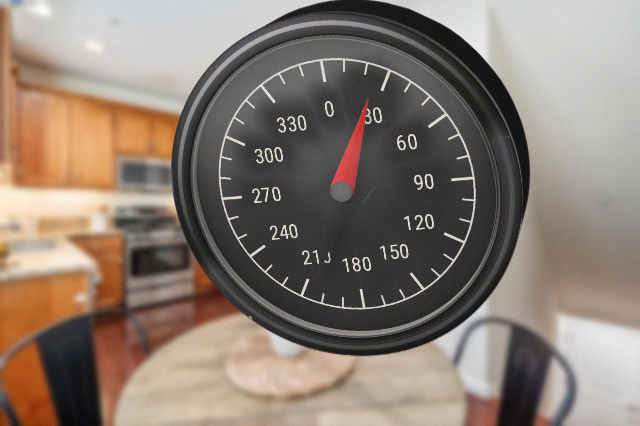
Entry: 25°
